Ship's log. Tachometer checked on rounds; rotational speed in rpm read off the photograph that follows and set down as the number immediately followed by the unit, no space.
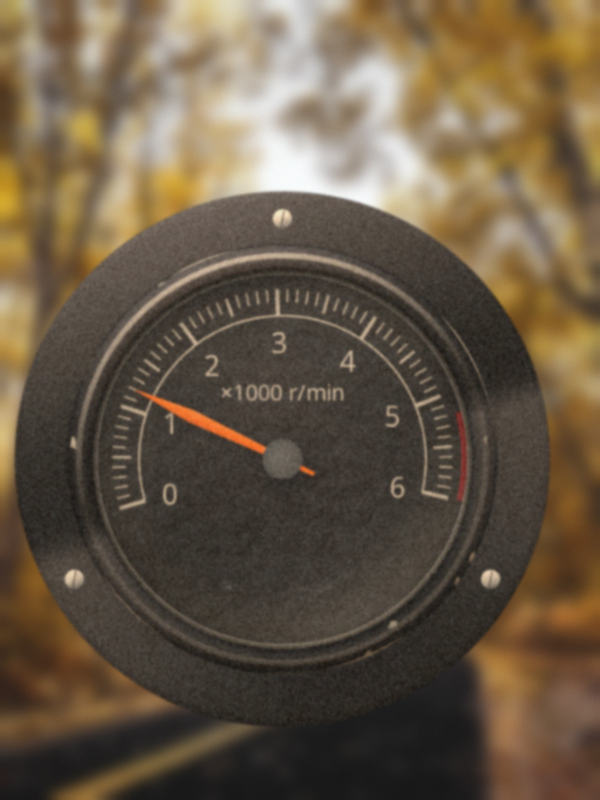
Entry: 1200rpm
